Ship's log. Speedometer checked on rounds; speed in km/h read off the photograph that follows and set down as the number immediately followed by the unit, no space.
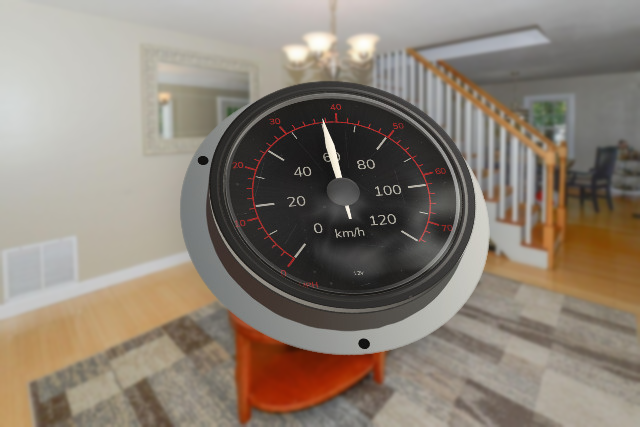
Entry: 60km/h
